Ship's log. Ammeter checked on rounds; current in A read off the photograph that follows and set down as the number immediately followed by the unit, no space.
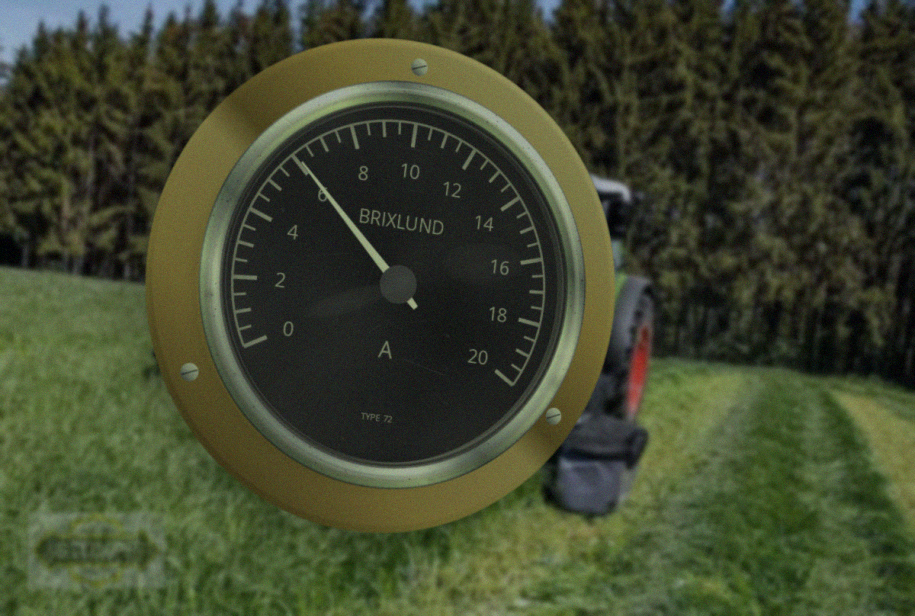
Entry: 6A
